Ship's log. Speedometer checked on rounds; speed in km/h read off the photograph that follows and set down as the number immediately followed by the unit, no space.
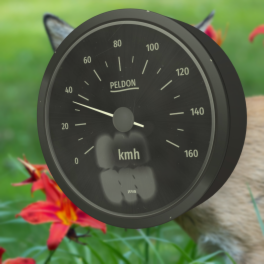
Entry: 35km/h
